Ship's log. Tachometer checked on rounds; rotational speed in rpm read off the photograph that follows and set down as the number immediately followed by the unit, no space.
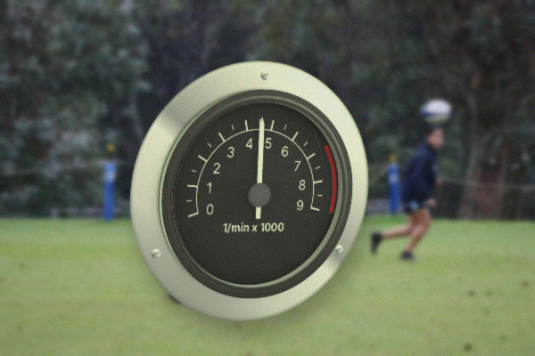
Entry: 4500rpm
